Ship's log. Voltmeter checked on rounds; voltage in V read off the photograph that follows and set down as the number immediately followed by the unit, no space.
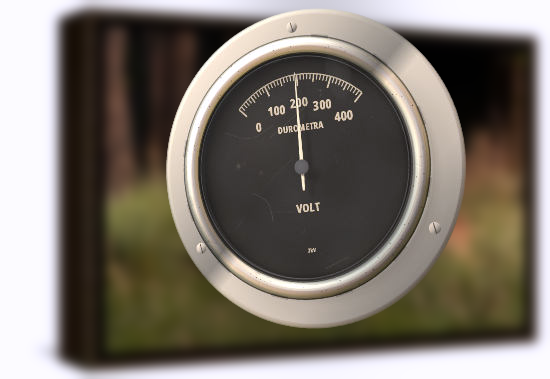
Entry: 200V
